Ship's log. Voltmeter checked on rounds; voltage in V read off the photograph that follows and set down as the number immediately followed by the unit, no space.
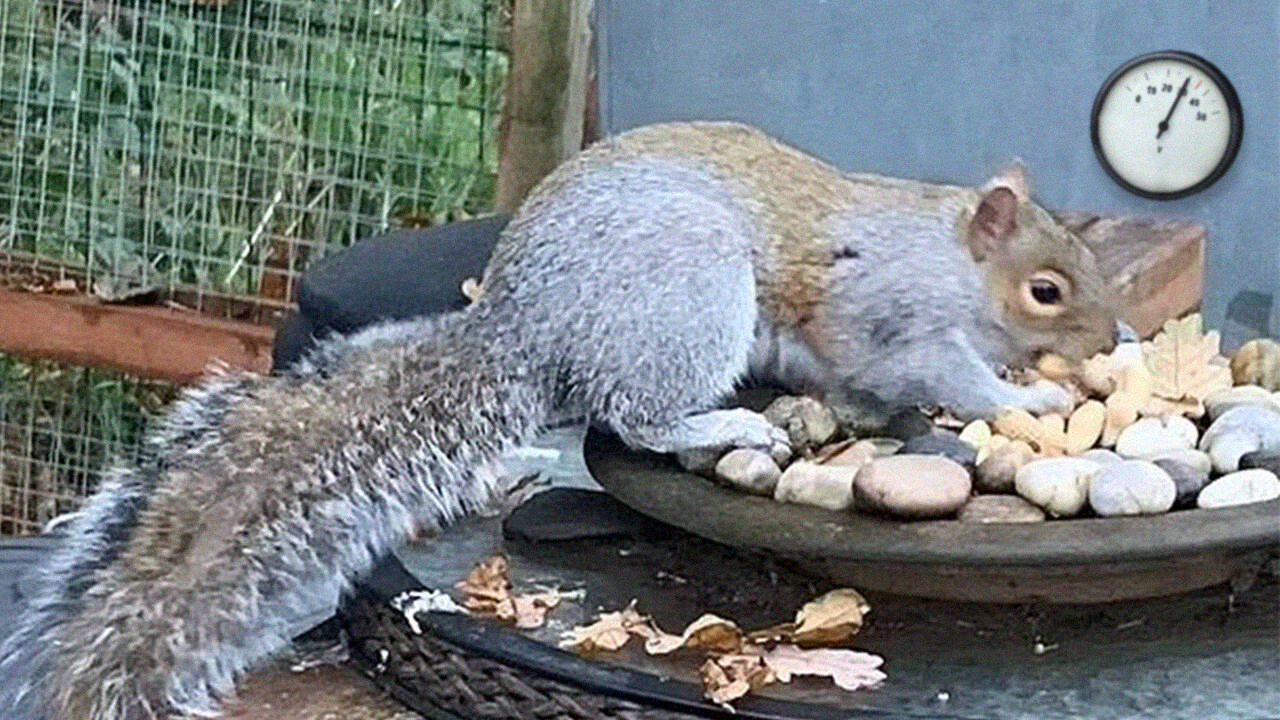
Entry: 30V
